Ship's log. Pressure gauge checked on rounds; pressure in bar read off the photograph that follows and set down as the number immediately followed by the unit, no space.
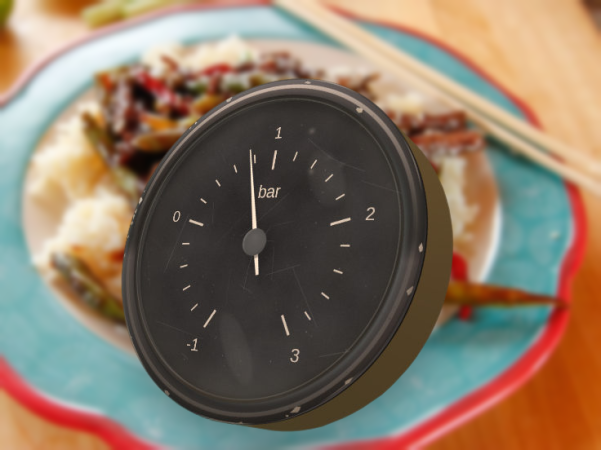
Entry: 0.8bar
